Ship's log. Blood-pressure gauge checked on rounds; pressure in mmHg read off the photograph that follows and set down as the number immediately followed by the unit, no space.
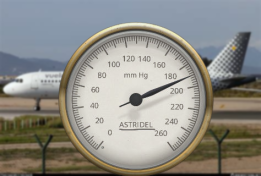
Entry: 190mmHg
